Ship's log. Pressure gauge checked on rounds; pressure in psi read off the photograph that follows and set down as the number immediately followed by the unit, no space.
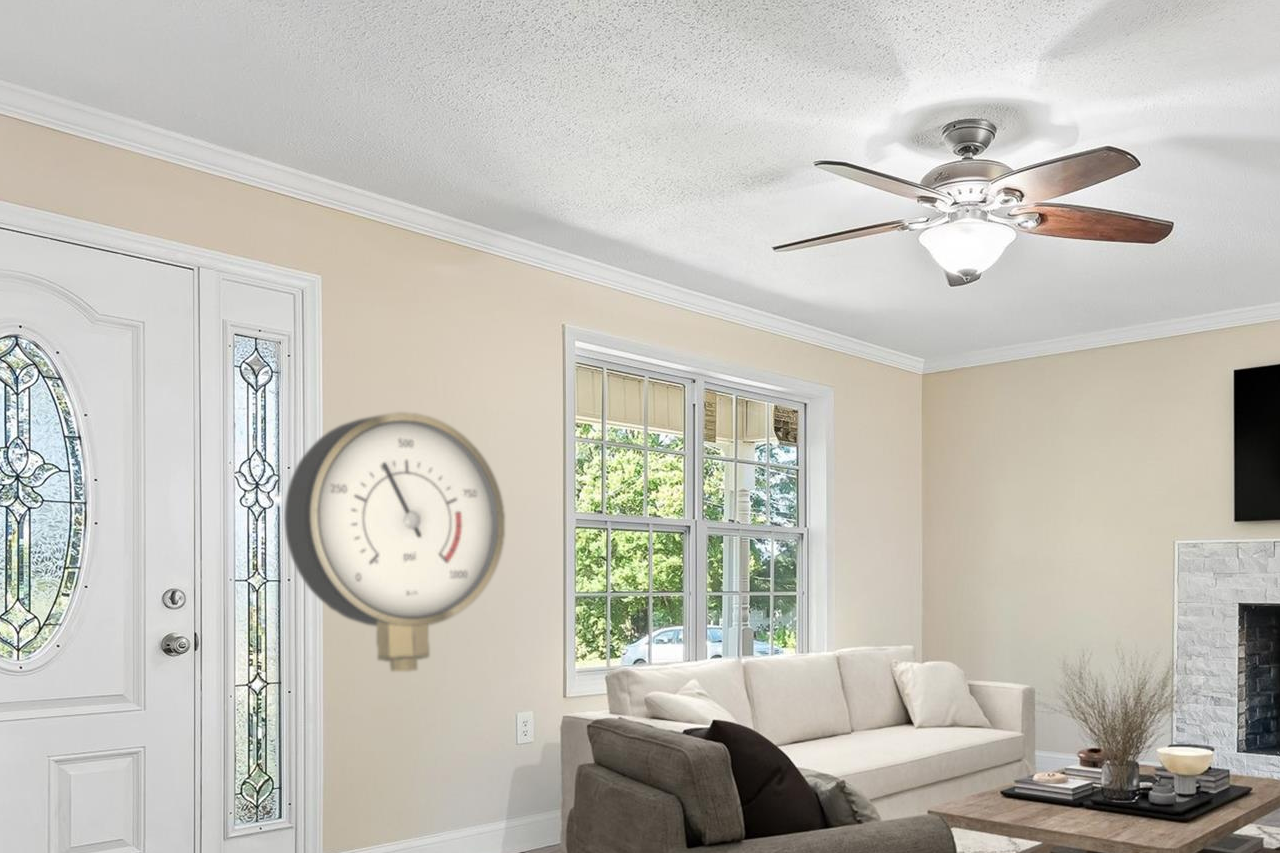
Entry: 400psi
